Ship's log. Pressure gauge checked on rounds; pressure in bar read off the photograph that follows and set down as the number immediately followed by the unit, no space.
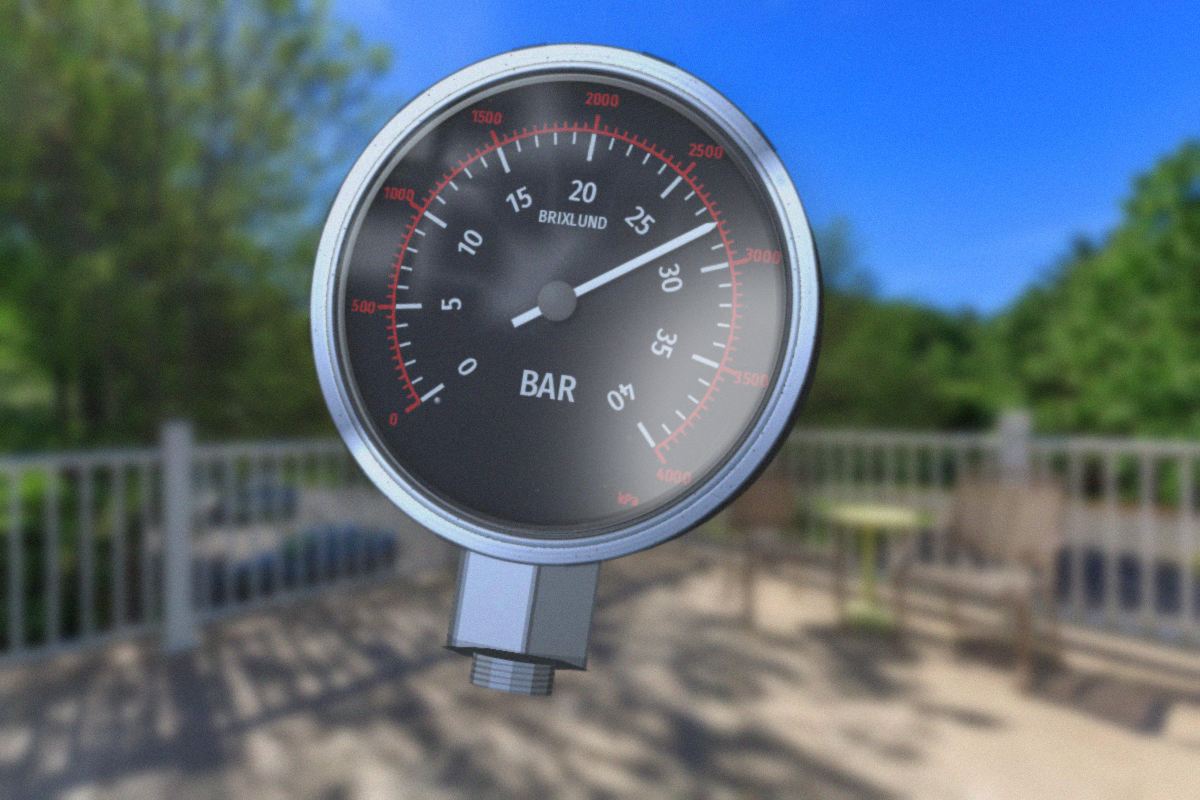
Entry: 28bar
